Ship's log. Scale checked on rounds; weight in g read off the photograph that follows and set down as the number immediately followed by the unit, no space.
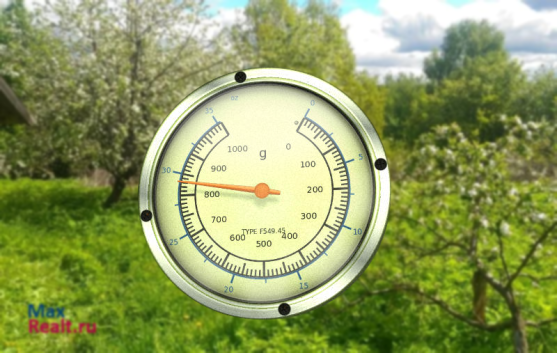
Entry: 830g
